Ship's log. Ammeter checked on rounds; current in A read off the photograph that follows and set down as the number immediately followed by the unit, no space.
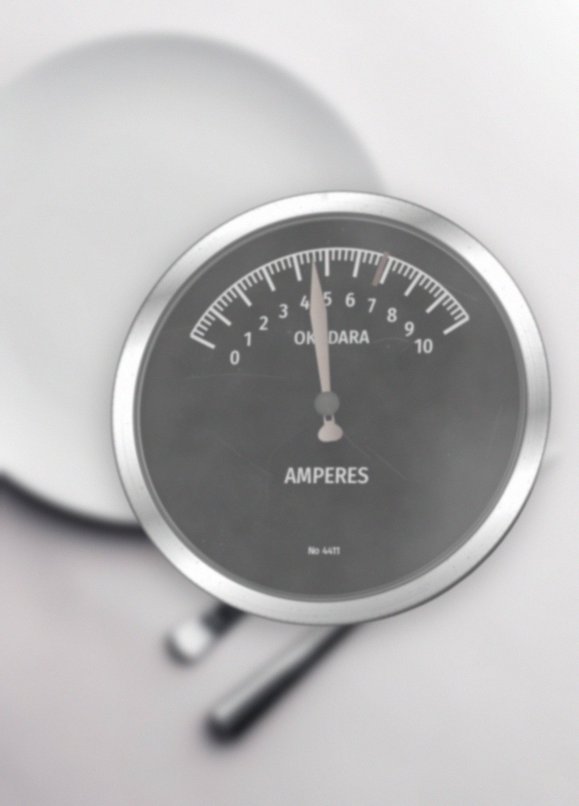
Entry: 4.6A
